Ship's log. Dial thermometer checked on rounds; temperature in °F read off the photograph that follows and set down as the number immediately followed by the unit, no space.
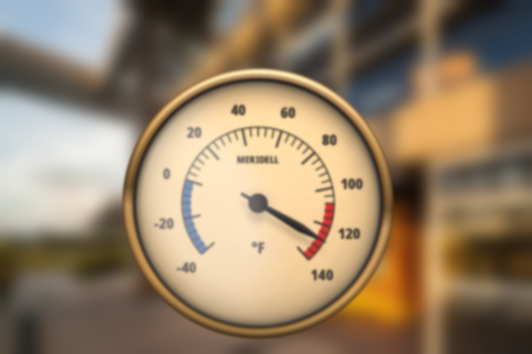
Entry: 128°F
